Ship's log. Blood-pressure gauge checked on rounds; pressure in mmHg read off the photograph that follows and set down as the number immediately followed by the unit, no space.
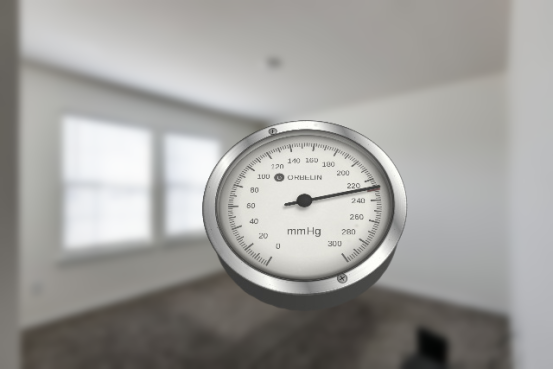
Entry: 230mmHg
